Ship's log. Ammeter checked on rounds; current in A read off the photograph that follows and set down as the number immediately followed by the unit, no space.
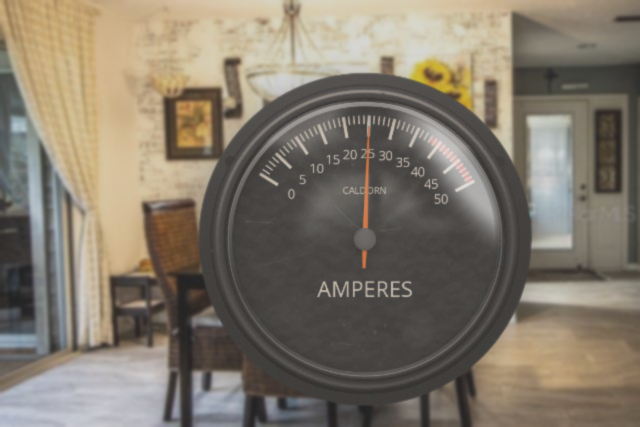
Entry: 25A
